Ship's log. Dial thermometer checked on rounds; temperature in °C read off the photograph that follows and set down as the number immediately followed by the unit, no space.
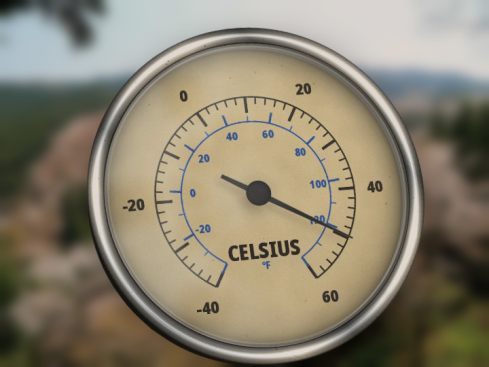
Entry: 50°C
